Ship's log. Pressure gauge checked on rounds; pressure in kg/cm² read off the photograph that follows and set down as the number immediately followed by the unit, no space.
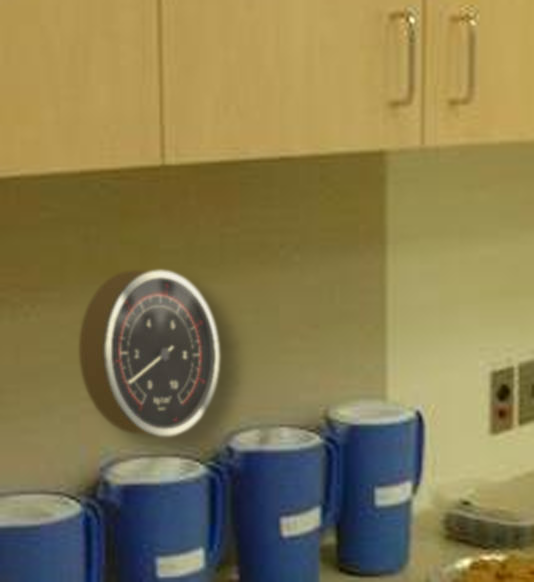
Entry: 1kg/cm²
